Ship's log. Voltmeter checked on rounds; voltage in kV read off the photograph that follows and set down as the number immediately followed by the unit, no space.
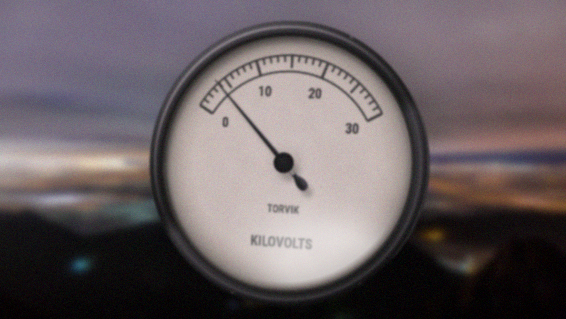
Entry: 4kV
